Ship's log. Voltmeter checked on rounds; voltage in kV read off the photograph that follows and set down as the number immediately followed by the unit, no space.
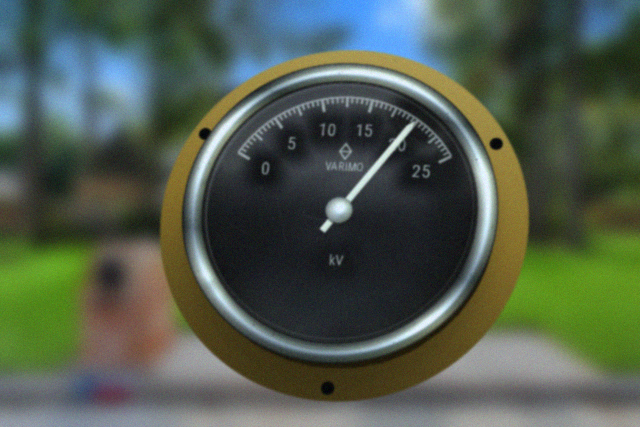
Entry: 20kV
